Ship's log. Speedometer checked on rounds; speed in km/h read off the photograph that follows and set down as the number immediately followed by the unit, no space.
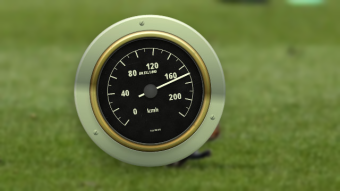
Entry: 170km/h
